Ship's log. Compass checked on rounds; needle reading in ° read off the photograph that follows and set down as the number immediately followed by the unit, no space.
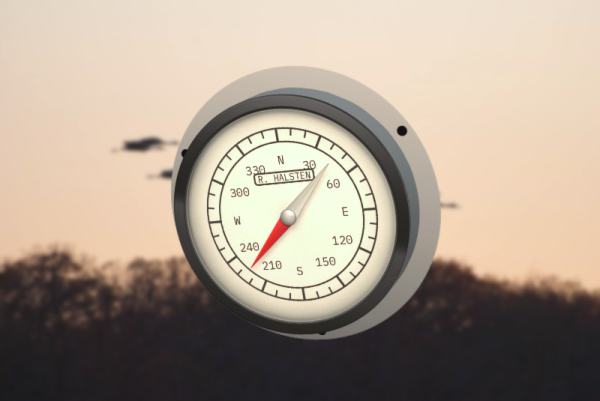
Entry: 225°
